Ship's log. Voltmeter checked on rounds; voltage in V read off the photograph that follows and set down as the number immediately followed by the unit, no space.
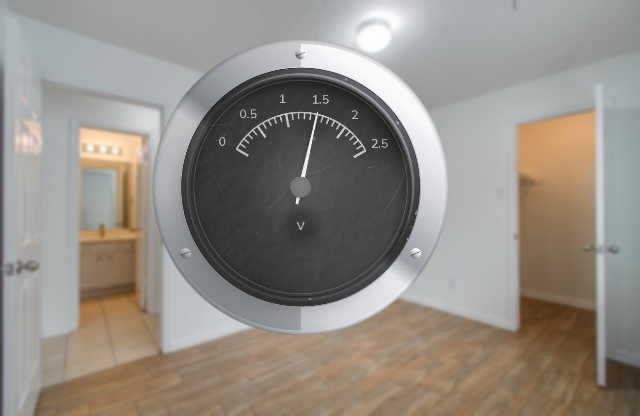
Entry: 1.5V
